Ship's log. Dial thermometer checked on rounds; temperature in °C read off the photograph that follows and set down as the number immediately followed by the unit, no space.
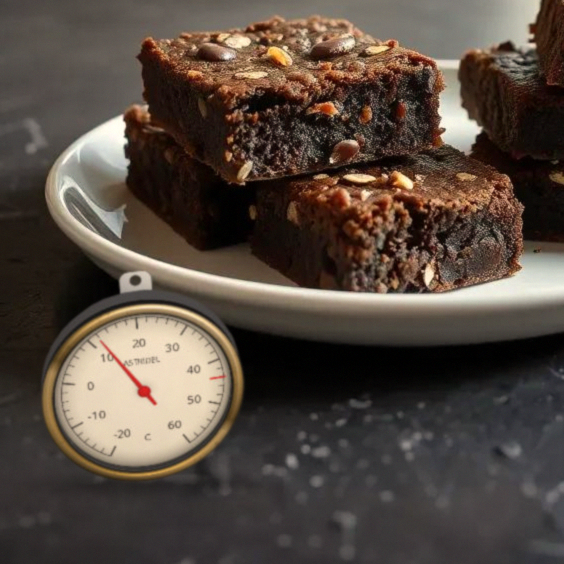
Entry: 12°C
